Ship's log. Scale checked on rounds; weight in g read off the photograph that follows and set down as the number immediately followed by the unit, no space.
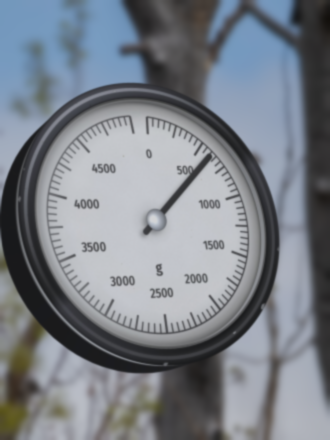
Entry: 600g
